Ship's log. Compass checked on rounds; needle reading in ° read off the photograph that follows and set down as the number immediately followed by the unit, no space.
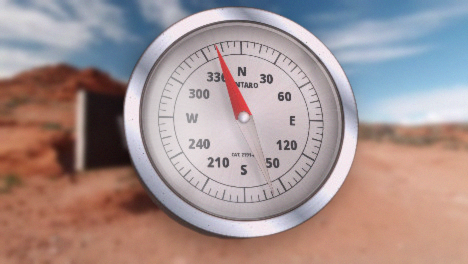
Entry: 340°
